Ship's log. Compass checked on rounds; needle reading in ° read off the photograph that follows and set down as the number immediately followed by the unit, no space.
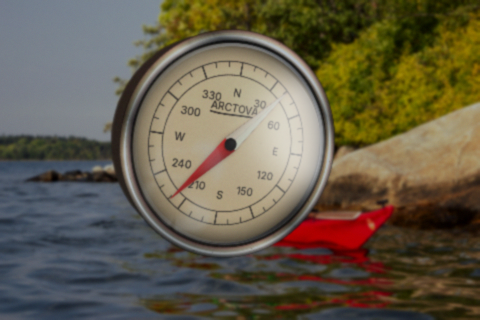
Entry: 220°
